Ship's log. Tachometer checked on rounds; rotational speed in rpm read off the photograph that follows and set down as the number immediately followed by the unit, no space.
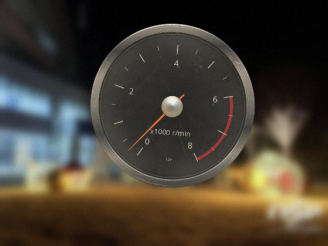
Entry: 250rpm
